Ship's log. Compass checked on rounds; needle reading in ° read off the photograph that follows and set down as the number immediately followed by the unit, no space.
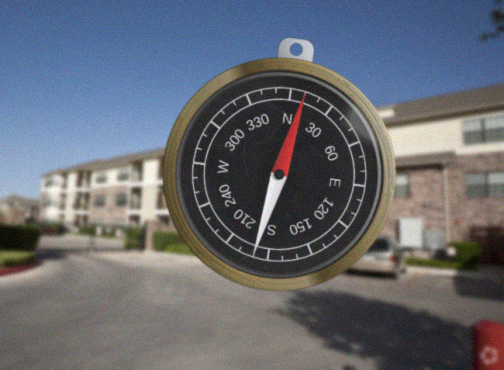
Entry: 10°
